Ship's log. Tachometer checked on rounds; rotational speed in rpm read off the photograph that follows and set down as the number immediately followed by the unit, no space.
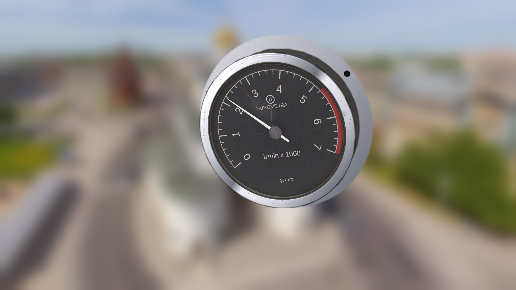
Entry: 2200rpm
